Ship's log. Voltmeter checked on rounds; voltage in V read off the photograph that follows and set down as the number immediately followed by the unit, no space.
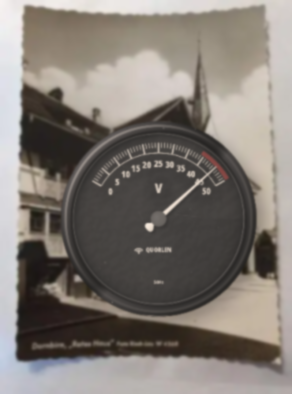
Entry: 45V
